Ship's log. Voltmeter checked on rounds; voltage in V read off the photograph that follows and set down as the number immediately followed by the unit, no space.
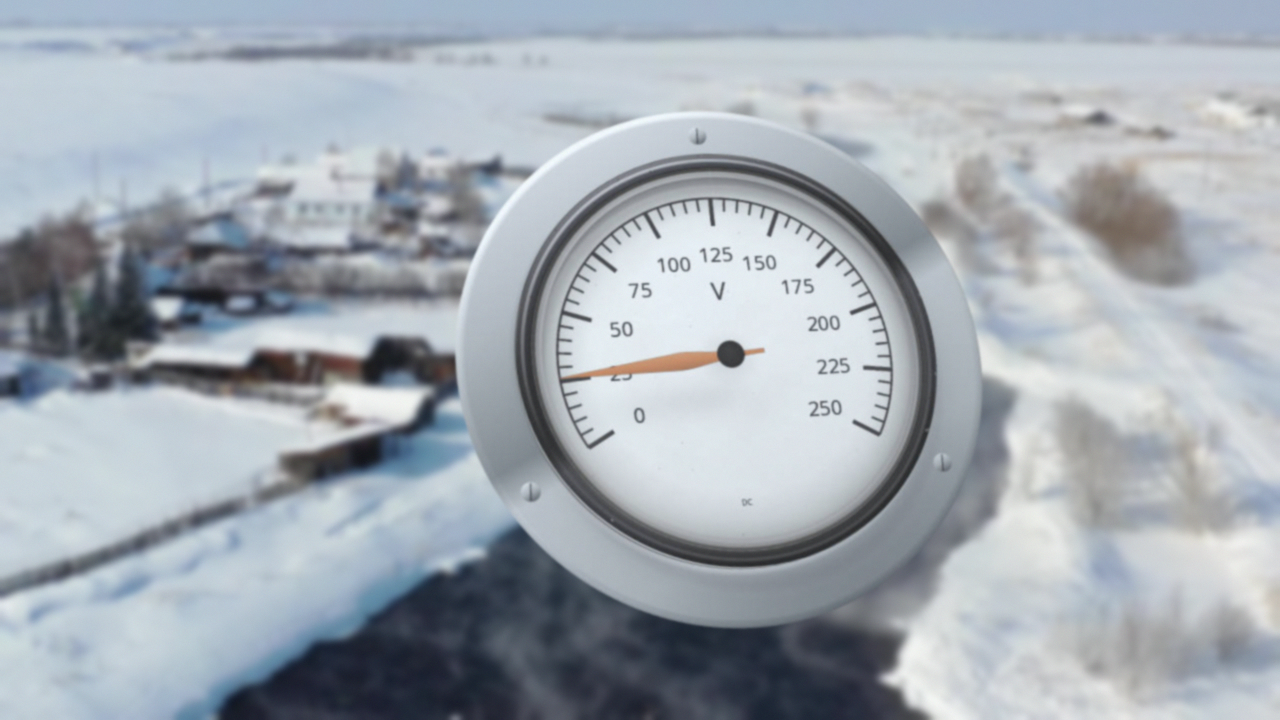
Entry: 25V
